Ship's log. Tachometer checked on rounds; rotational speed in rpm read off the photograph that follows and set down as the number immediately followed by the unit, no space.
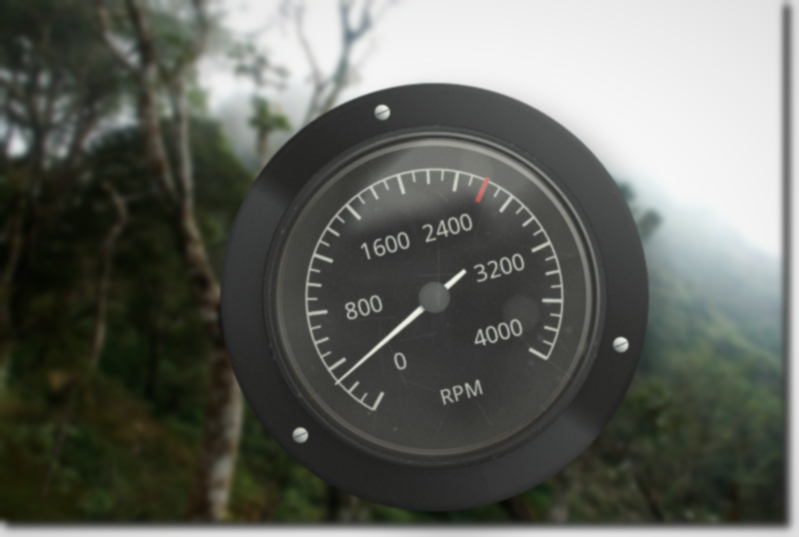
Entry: 300rpm
